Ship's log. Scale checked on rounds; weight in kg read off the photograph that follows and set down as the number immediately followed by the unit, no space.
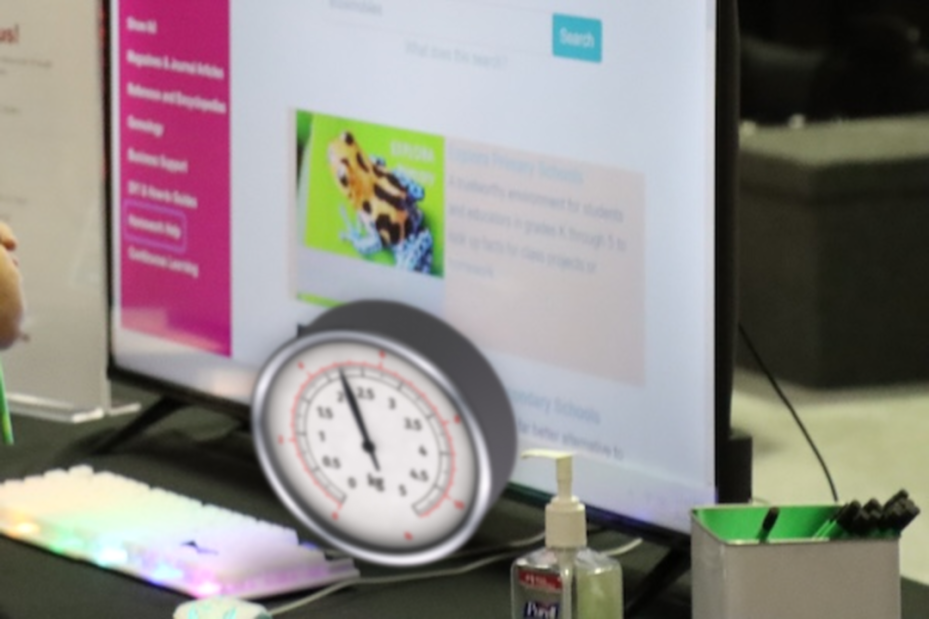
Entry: 2.25kg
